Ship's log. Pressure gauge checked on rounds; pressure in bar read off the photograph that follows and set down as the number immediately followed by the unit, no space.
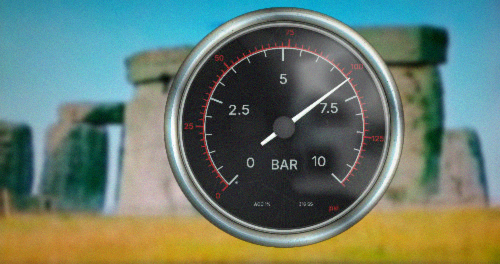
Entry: 7bar
